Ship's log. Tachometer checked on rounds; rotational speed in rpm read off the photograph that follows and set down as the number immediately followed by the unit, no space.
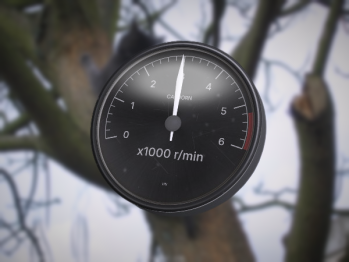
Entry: 3000rpm
